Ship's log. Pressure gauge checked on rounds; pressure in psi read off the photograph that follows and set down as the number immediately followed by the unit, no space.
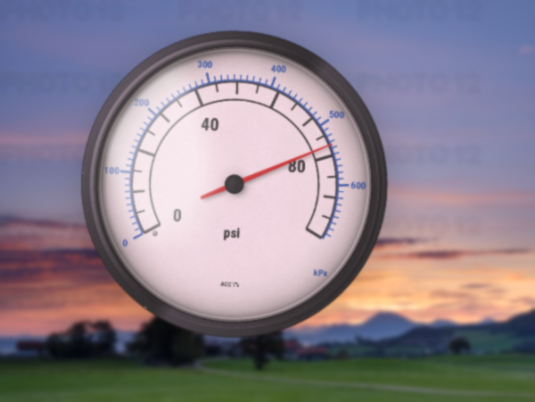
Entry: 77.5psi
